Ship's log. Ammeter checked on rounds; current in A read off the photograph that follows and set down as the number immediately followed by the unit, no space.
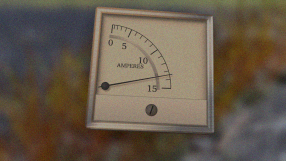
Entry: 13.5A
